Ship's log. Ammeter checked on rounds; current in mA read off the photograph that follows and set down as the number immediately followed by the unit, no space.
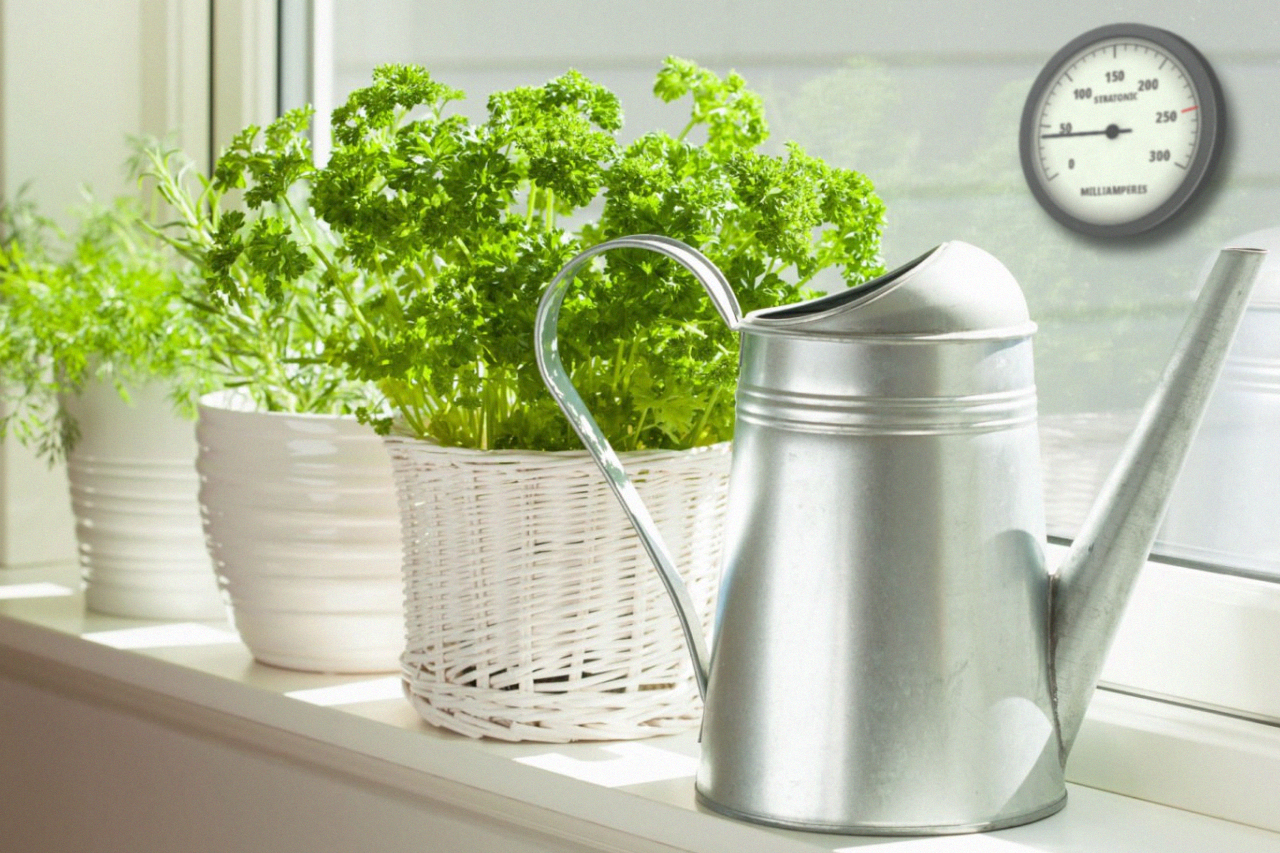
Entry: 40mA
